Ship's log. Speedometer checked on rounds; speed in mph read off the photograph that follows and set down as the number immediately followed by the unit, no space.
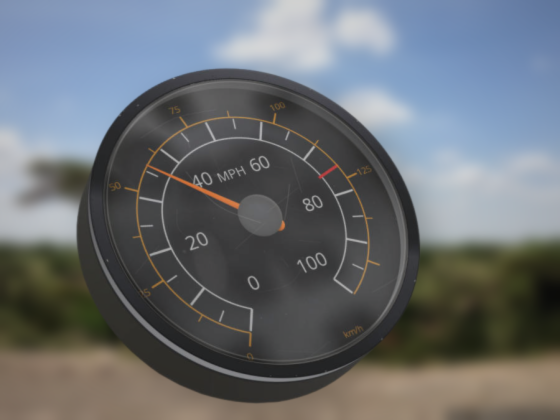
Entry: 35mph
